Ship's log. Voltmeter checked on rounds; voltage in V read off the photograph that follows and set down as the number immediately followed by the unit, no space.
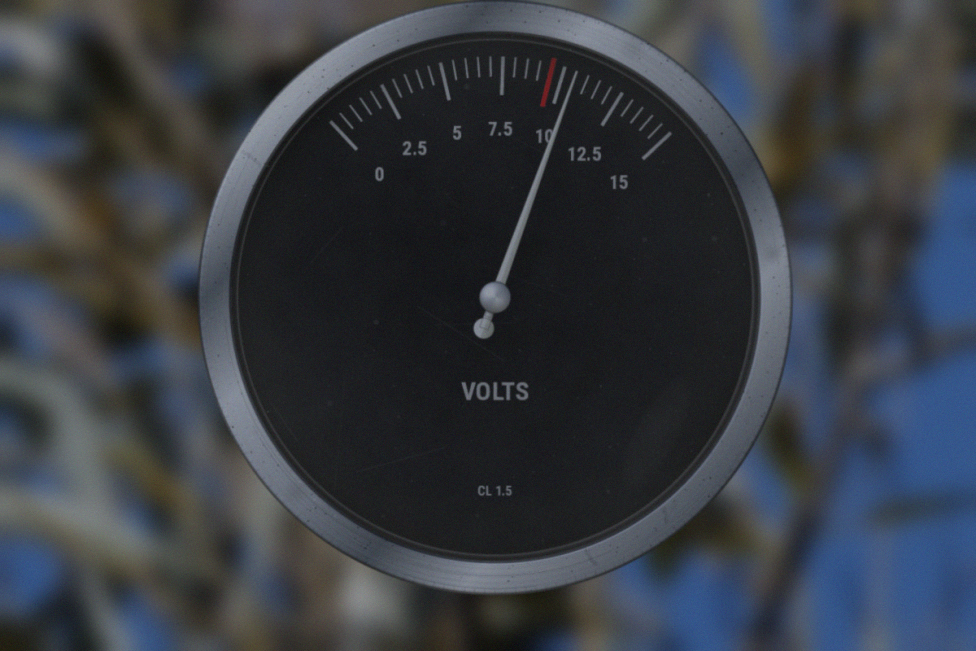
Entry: 10.5V
